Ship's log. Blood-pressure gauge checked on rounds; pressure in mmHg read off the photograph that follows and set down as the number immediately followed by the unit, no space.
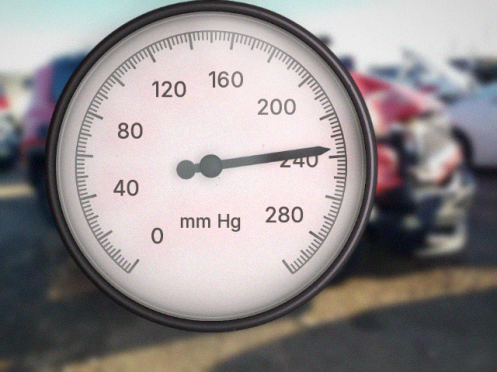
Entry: 236mmHg
